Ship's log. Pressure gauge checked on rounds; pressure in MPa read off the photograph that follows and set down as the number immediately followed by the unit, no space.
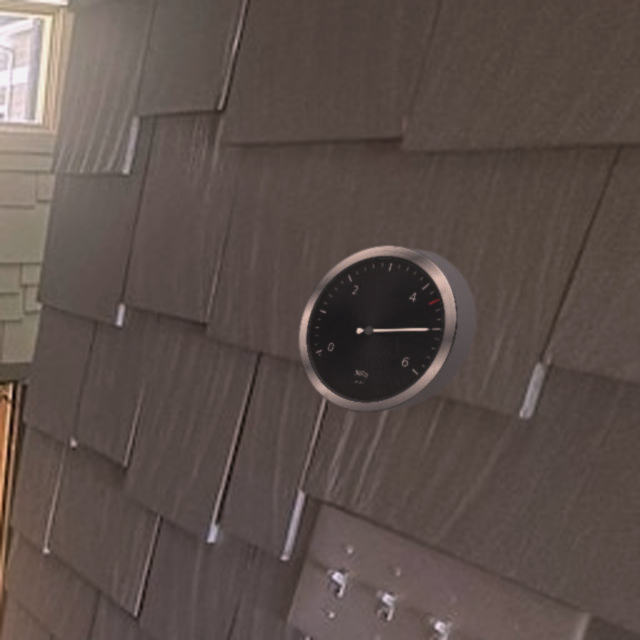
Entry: 5MPa
